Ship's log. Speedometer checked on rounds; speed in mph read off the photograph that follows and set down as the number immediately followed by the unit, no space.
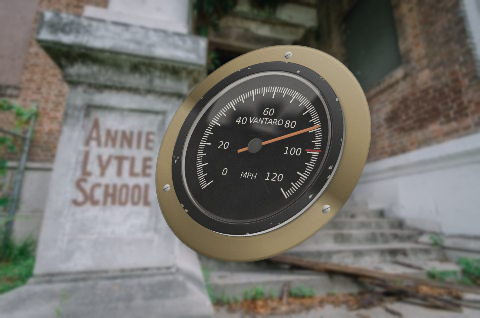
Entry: 90mph
